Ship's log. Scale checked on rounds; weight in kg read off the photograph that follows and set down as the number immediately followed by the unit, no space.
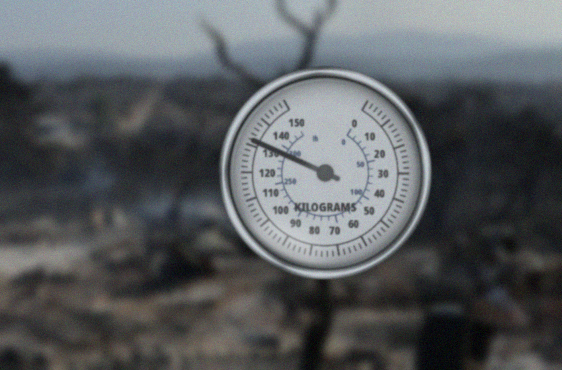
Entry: 132kg
